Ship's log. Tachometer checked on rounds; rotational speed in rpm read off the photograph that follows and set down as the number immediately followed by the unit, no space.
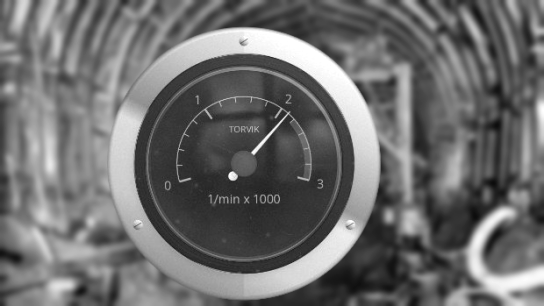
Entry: 2100rpm
